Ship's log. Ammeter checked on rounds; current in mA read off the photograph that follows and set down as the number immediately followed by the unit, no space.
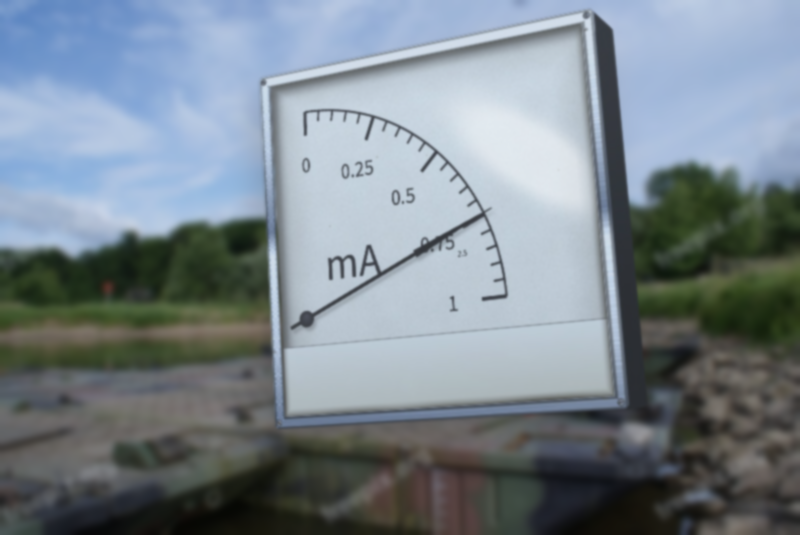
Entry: 0.75mA
